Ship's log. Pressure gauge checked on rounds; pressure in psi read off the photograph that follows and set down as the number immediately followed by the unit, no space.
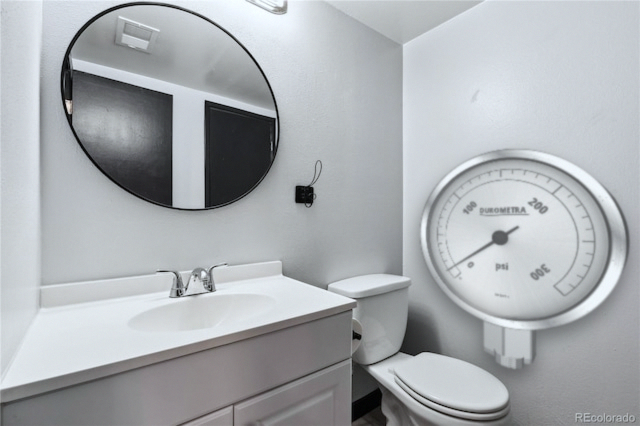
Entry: 10psi
